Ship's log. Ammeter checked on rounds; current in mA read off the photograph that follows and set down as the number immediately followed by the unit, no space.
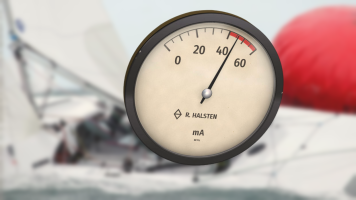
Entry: 45mA
